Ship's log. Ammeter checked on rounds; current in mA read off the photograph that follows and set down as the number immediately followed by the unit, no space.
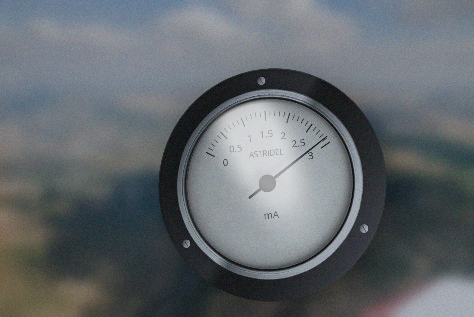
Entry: 2.9mA
